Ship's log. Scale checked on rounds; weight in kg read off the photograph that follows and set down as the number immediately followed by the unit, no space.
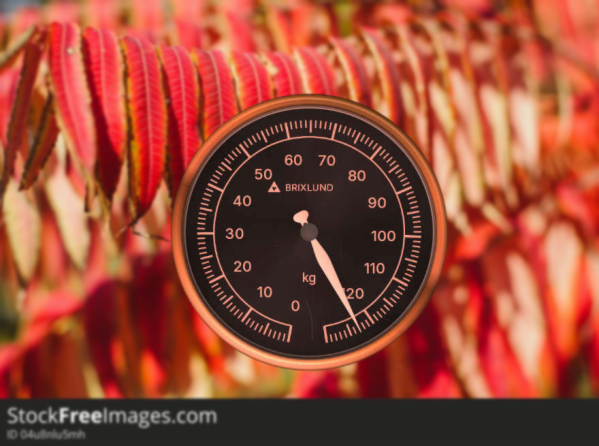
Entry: 123kg
